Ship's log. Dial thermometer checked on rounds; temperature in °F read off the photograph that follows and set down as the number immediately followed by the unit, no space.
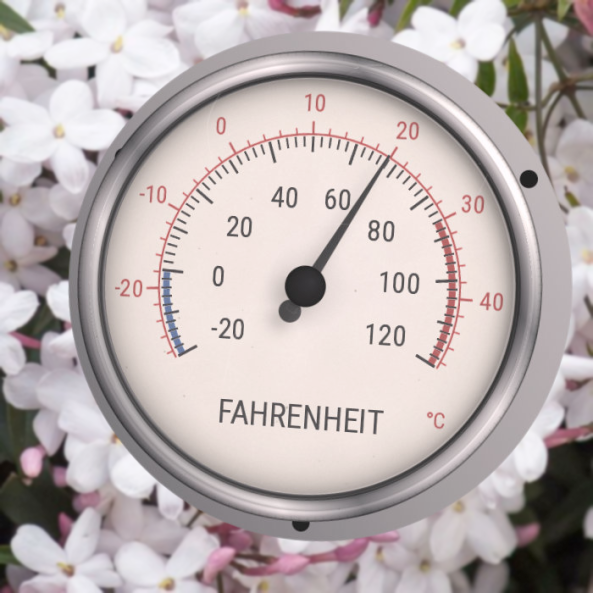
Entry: 68°F
